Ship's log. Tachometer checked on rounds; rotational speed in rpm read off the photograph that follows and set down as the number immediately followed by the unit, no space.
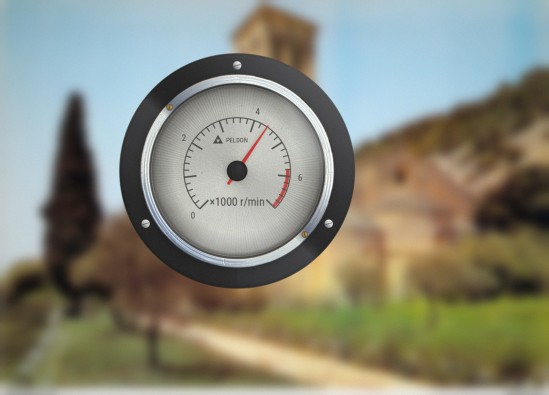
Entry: 4400rpm
